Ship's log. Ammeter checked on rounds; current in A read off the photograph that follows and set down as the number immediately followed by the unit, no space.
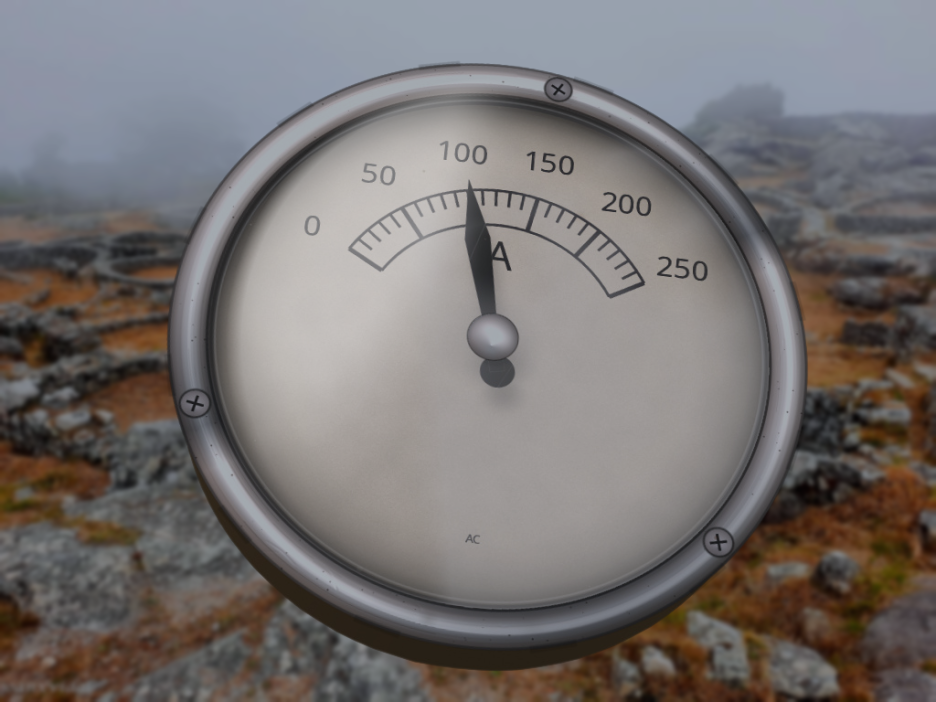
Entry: 100A
